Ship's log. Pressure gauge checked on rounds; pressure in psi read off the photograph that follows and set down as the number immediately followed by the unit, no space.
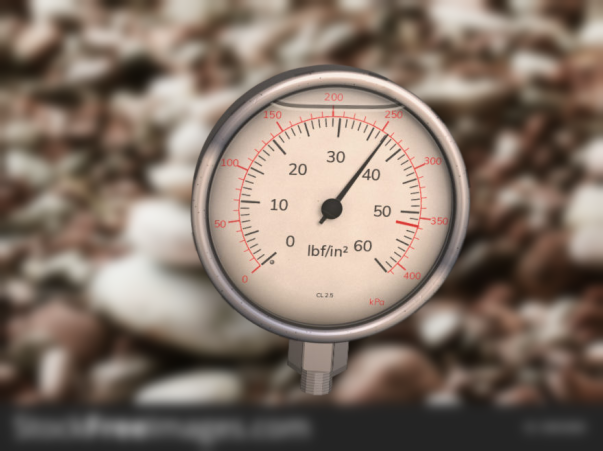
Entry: 37psi
